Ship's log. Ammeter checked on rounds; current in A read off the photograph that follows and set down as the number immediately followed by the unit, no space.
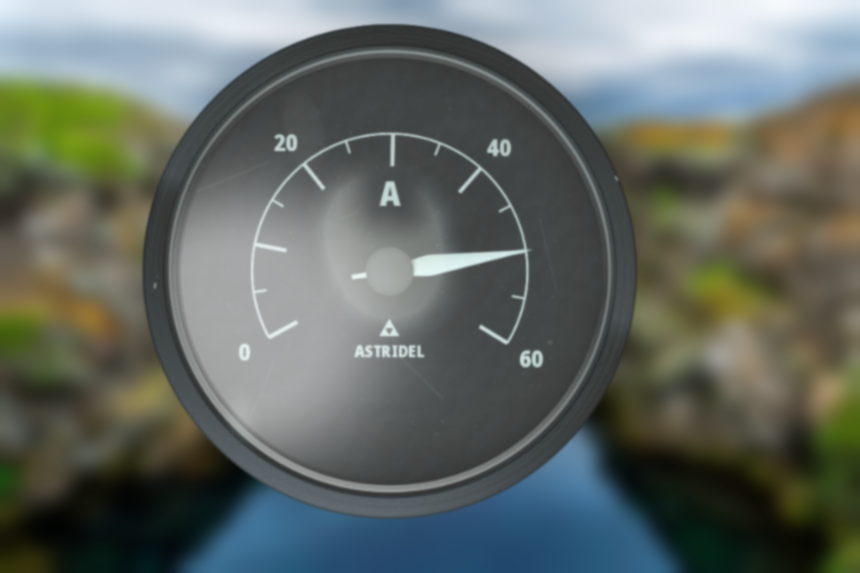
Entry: 50A
